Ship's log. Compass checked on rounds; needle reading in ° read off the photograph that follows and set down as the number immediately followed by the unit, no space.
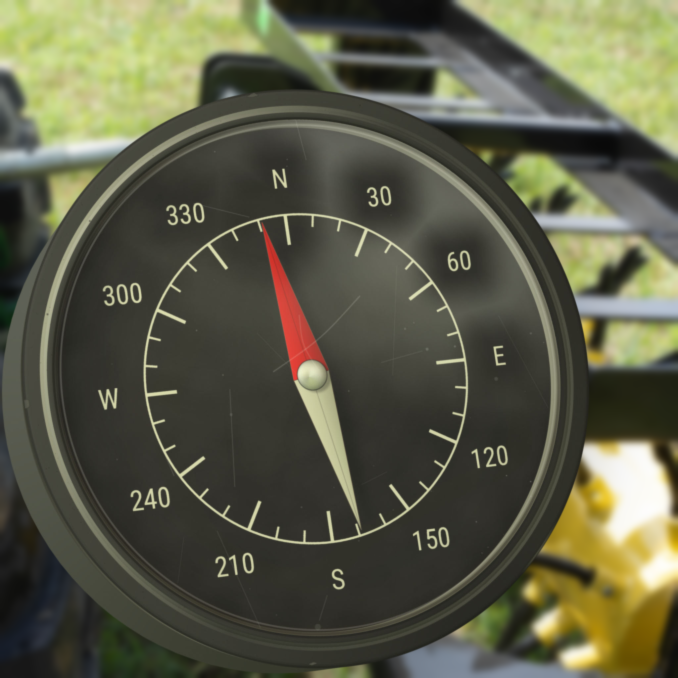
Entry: 350°
